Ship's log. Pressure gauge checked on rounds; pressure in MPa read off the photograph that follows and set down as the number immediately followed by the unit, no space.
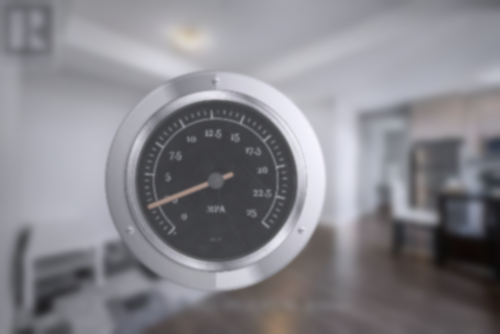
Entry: 2.5MPa
